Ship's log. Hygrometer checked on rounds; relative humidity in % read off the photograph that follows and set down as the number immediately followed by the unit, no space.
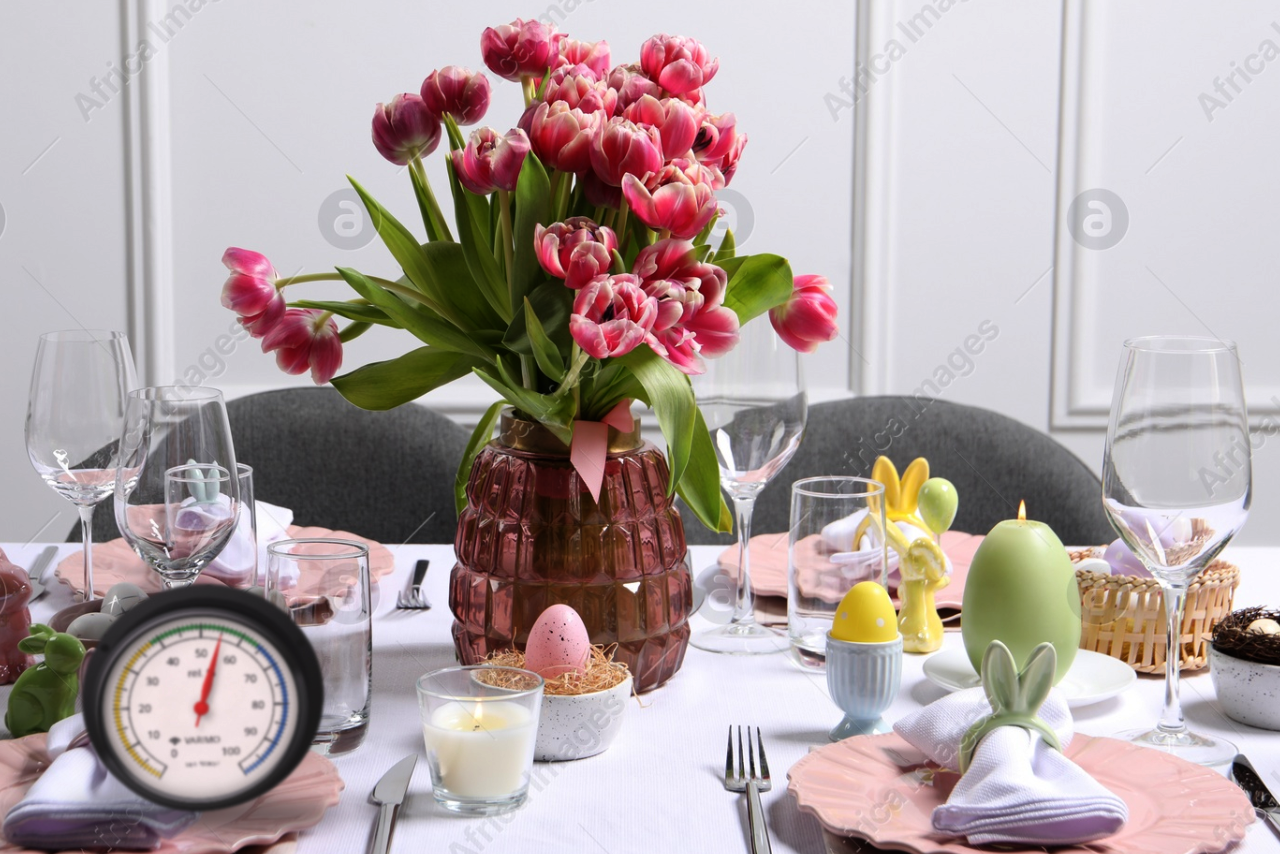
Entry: 55%
